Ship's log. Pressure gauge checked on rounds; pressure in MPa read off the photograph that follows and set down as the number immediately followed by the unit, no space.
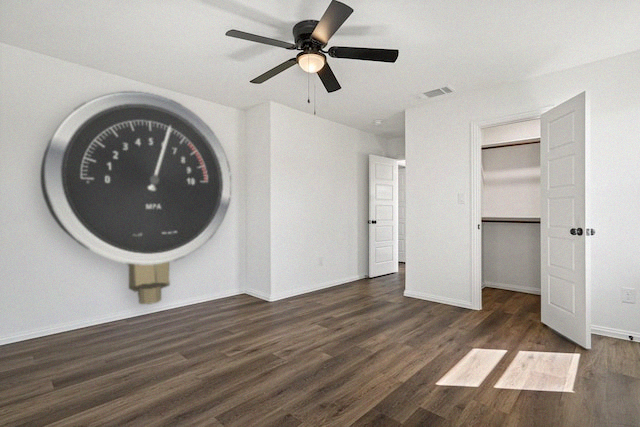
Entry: 6MPa
